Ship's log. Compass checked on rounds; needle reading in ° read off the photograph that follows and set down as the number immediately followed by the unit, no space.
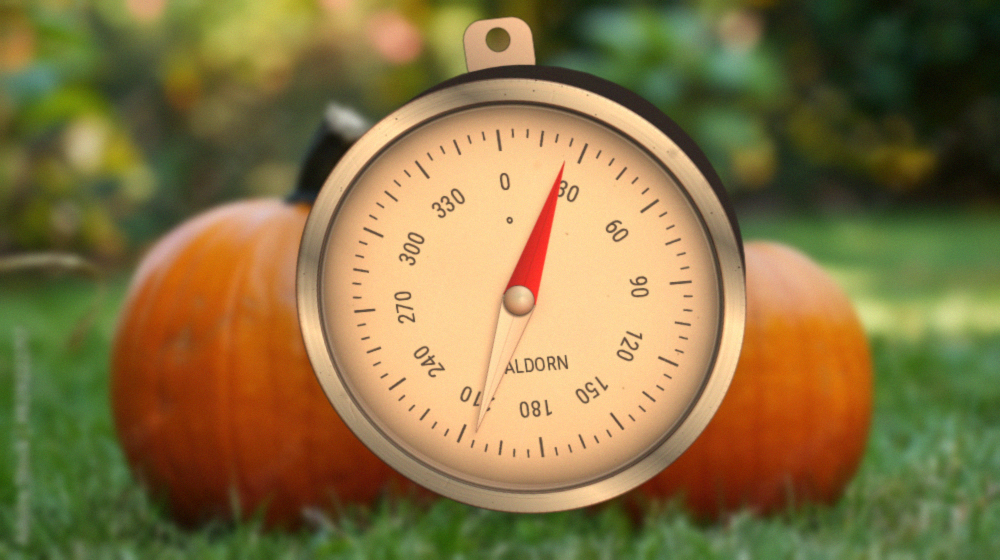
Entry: 25°
